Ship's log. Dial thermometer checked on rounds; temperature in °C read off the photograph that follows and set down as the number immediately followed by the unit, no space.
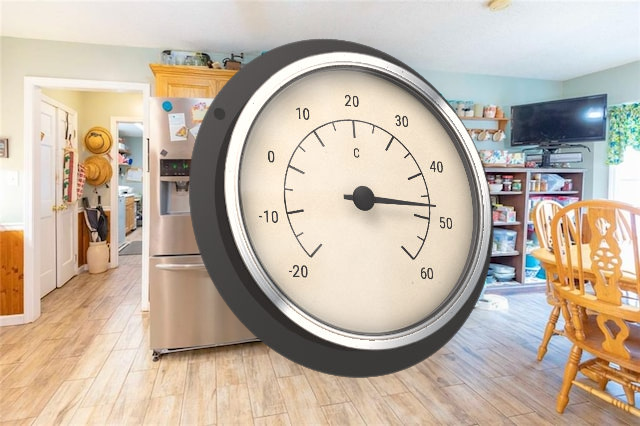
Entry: 47.5°C
